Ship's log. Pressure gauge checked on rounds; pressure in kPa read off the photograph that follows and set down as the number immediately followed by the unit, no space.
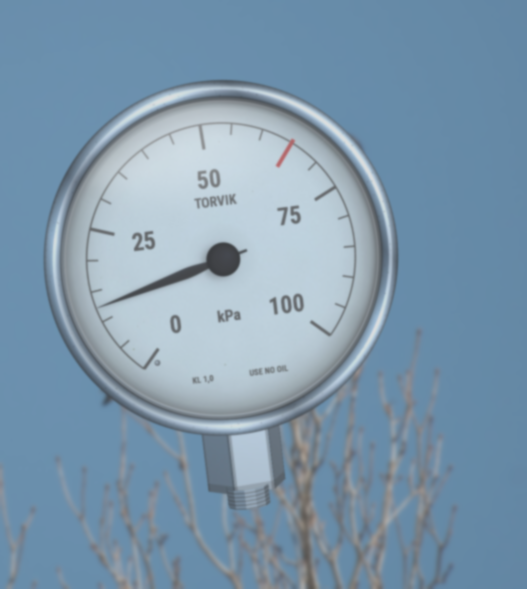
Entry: 12.5kPa
